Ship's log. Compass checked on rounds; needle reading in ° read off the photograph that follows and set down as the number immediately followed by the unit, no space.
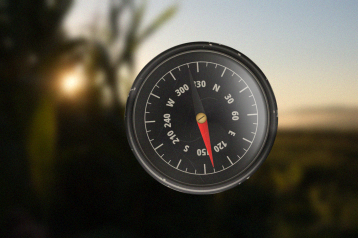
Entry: 140°
